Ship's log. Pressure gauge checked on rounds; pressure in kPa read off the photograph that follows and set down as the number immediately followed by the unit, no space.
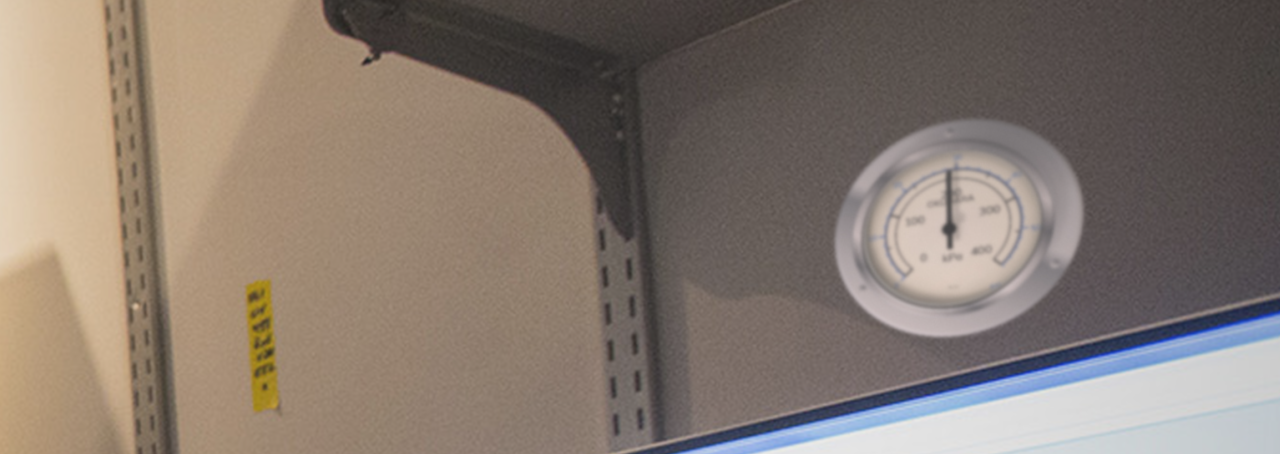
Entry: 200kPa
